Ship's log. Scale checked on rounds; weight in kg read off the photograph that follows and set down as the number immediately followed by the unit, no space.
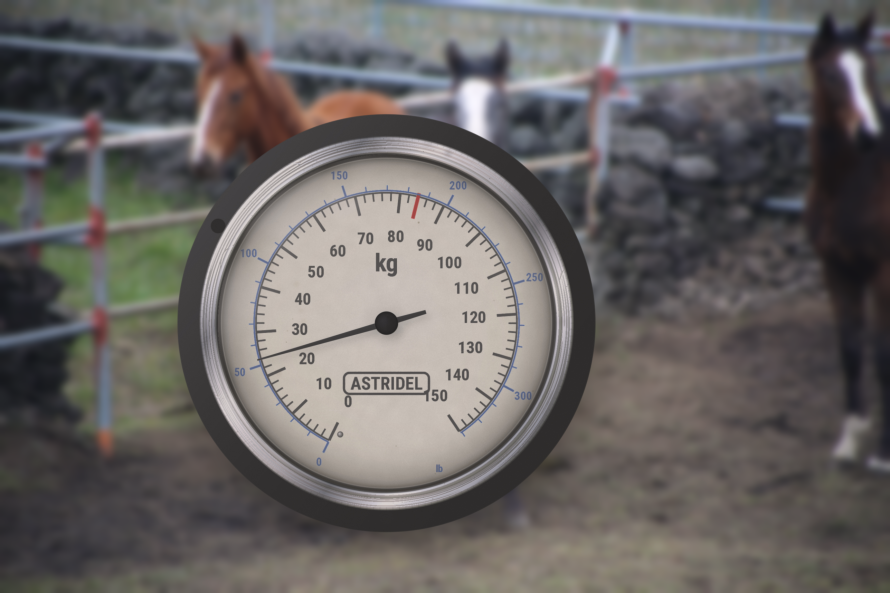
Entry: 24kg
